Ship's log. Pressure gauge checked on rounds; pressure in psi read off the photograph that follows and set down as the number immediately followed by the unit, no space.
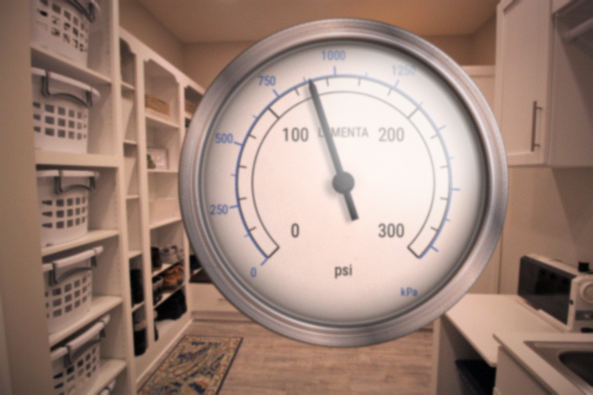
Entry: 130psi
